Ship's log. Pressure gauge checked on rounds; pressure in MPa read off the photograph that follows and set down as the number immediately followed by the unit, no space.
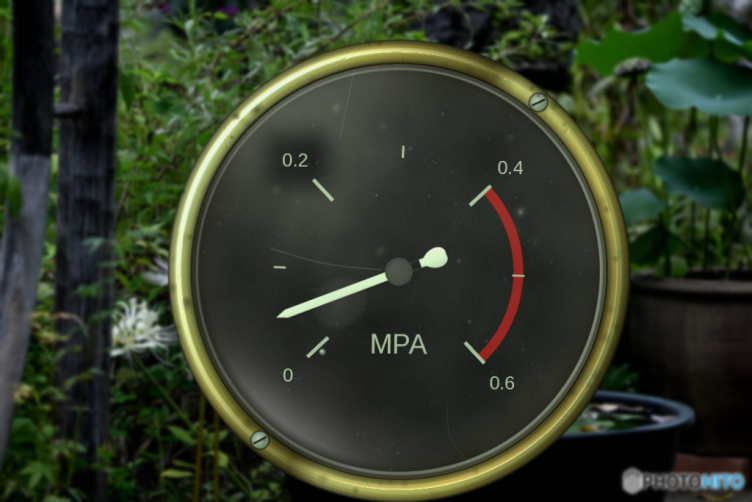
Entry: 0.05MPa
